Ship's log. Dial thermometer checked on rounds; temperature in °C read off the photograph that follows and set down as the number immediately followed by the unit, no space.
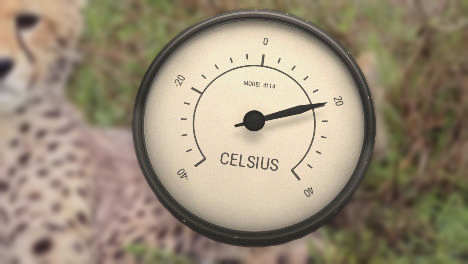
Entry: 20°C
